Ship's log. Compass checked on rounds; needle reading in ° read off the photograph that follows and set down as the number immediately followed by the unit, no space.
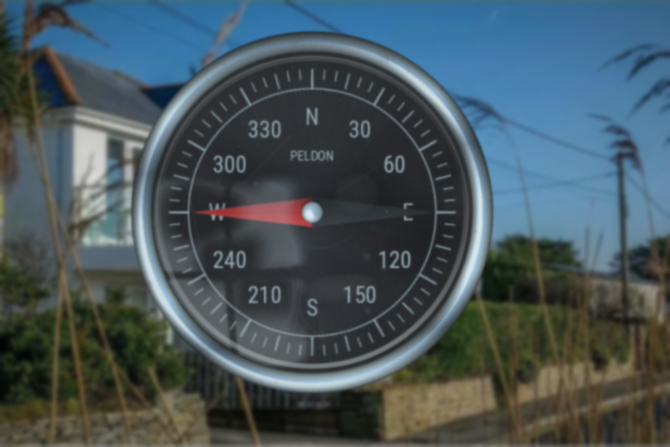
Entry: 270°
